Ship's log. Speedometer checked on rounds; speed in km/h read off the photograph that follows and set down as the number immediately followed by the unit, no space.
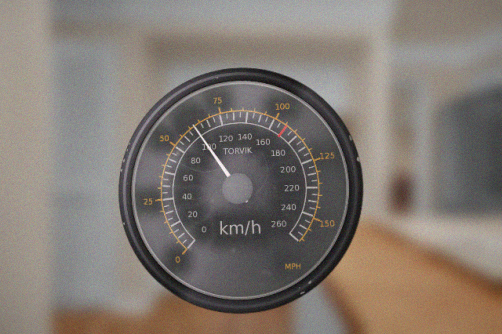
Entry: 100km/h
